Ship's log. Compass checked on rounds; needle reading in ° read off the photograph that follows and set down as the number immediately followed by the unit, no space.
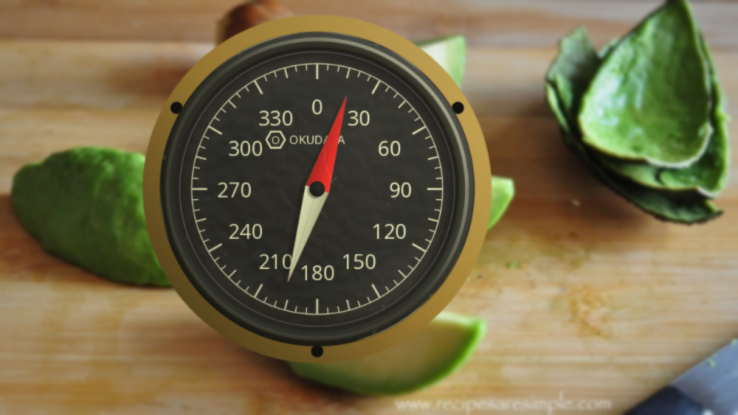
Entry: 17.5°
